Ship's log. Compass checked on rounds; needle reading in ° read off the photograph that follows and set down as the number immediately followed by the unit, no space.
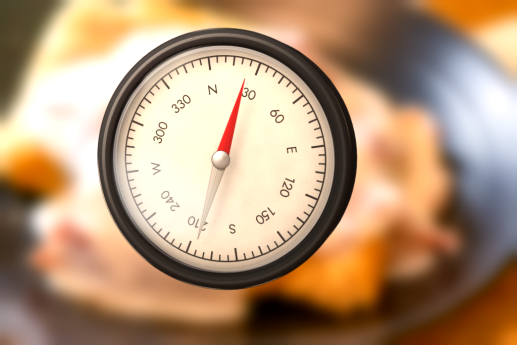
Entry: 25°
